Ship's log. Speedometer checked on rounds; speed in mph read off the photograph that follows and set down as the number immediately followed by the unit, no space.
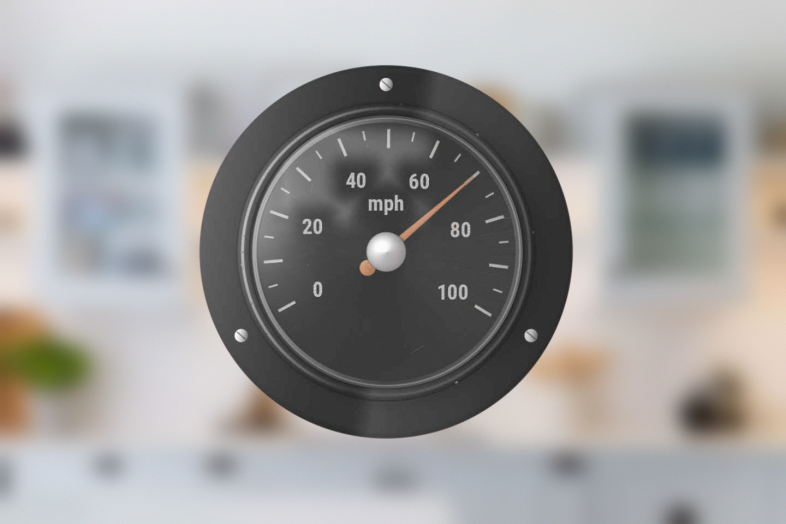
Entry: 70mph
